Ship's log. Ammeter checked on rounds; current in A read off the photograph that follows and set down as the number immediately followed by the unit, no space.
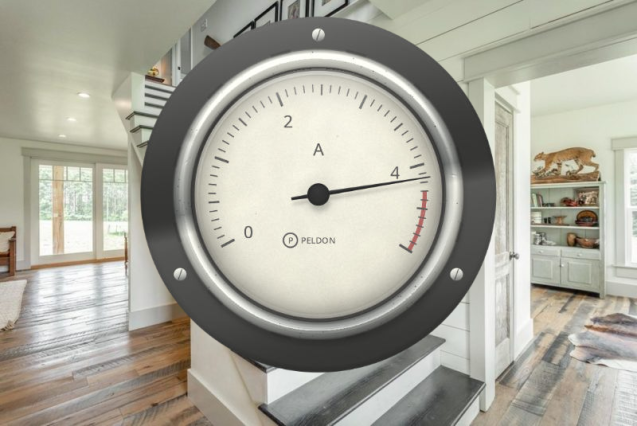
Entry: 4.15A
